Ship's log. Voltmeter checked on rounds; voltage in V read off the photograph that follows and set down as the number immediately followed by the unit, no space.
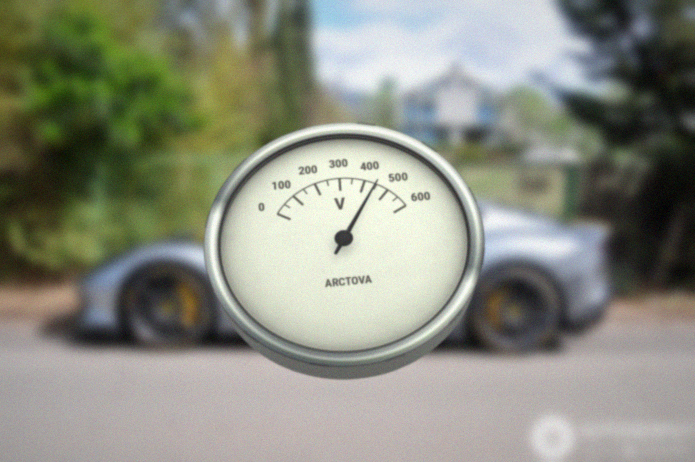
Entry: 450V
